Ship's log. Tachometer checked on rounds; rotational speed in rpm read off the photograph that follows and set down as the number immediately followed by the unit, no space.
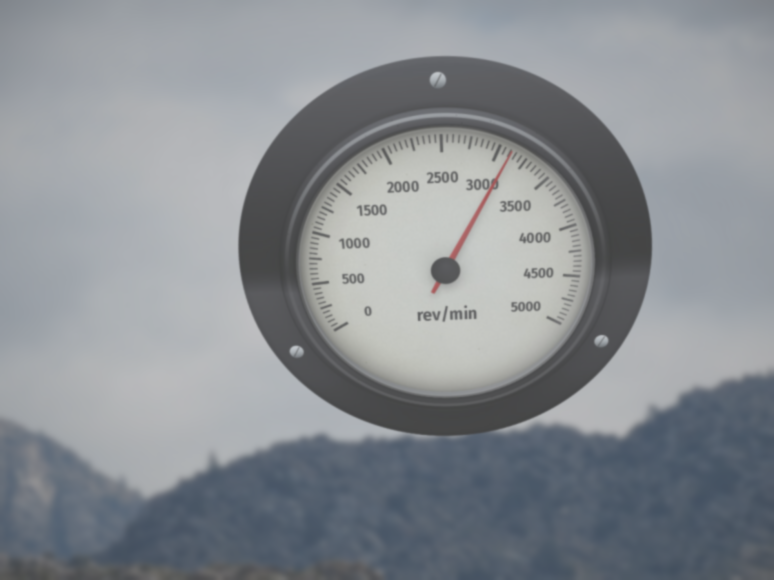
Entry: 3100rpm
